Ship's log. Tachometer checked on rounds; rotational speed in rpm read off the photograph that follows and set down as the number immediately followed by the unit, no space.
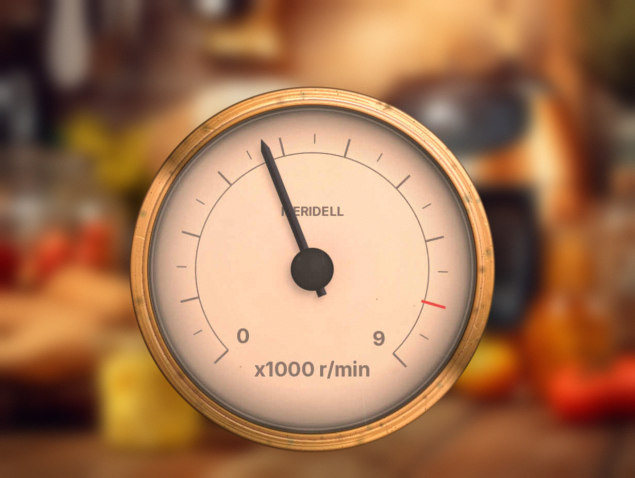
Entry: 3750rpm
